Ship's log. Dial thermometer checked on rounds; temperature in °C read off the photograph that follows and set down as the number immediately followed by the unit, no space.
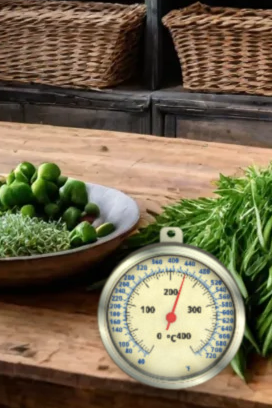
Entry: 225°C
